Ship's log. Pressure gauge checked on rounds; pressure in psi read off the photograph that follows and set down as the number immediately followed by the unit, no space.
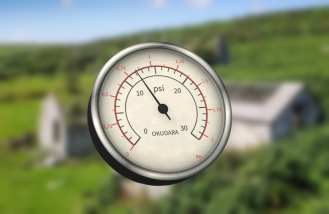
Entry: 12psi
